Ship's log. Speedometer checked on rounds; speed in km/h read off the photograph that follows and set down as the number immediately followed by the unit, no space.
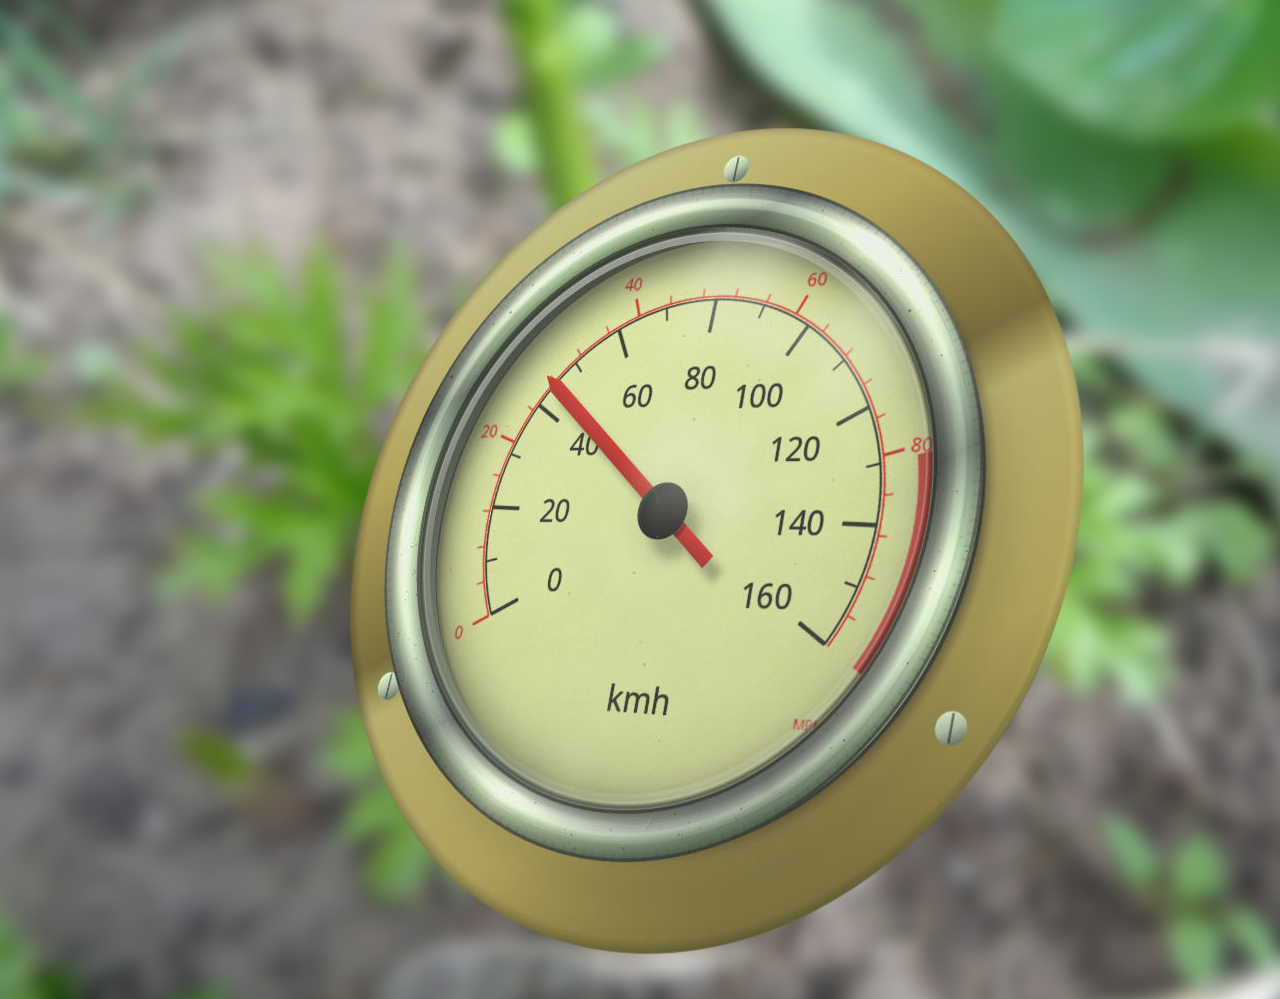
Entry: 45km/h
